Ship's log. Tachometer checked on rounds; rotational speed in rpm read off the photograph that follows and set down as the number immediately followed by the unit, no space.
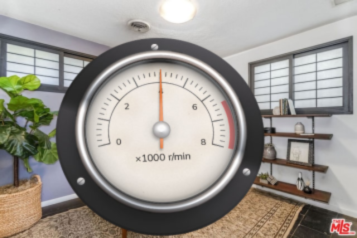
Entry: 4000rpm
